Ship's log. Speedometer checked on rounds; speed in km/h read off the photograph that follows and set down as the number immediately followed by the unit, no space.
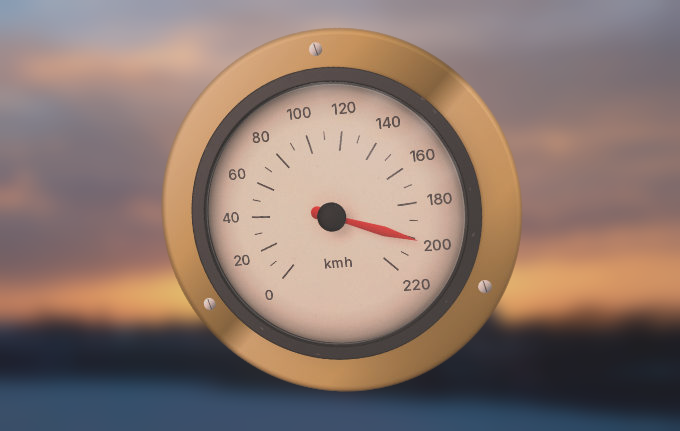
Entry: 200km/h
